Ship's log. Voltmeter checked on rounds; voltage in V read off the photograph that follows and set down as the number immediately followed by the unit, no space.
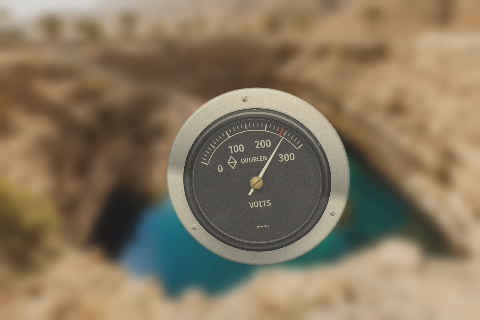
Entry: 250V
